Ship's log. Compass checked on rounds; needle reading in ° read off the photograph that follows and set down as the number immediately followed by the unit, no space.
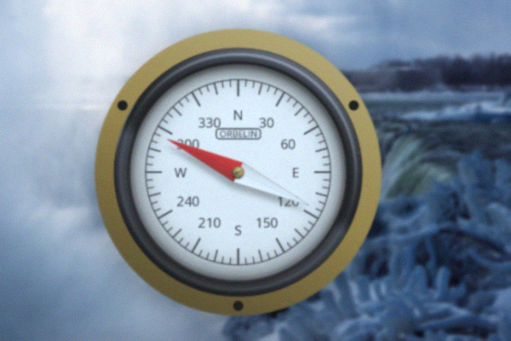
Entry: 295°
